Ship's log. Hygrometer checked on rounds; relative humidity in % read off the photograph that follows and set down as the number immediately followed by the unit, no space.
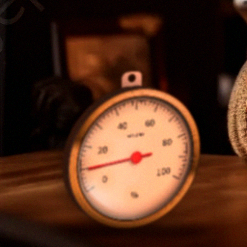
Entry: 10%
